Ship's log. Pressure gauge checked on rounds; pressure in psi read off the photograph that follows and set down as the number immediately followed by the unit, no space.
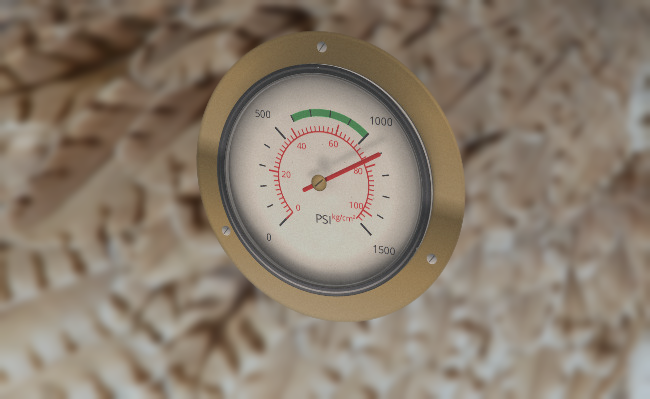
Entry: 1100psi
